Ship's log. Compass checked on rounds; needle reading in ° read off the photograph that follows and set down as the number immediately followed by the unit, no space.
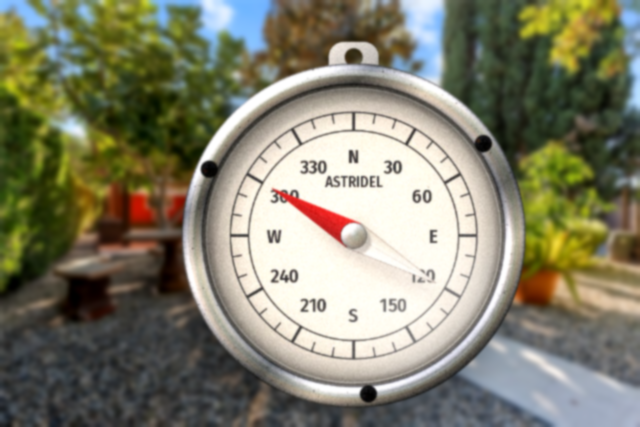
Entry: 300°
